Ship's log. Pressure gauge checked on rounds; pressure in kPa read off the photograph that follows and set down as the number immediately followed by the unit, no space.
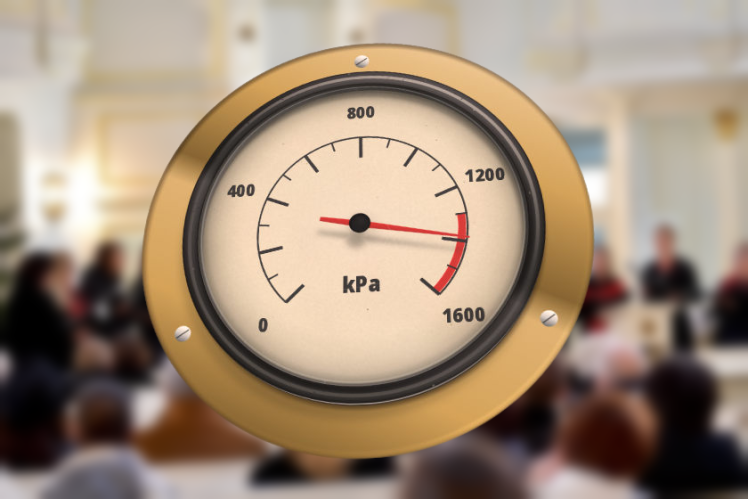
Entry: 1400kPa
